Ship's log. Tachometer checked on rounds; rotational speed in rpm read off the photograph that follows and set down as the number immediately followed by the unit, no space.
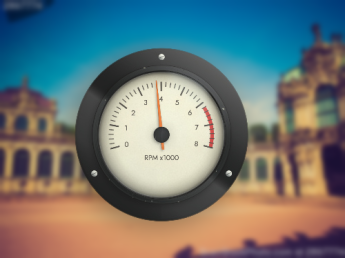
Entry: 3800rpm
